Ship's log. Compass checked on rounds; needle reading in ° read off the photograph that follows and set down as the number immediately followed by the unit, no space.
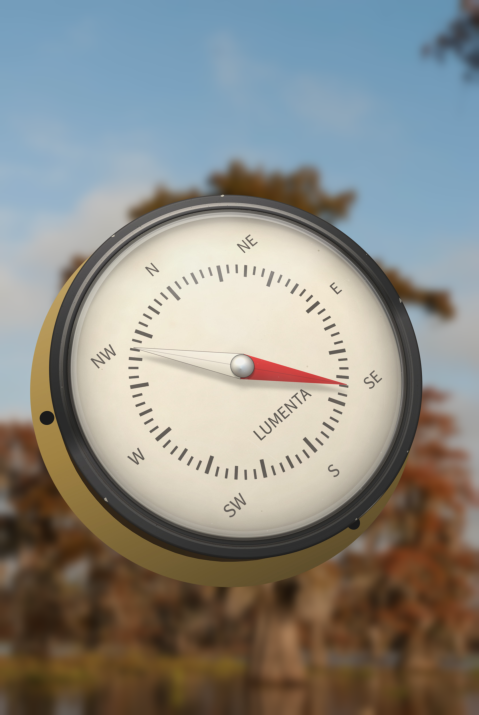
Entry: 140°
